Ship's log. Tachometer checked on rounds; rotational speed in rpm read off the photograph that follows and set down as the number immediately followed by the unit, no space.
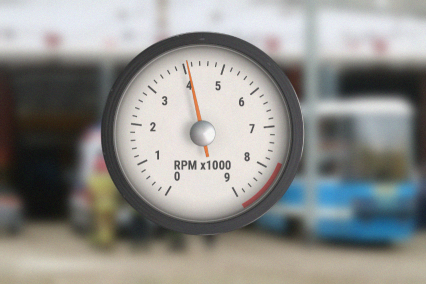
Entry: 4100rpm
